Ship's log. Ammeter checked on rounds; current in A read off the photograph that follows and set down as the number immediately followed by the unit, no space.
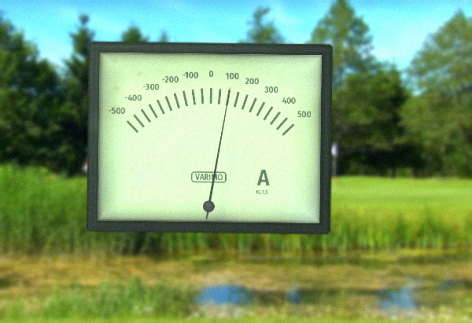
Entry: 100A
